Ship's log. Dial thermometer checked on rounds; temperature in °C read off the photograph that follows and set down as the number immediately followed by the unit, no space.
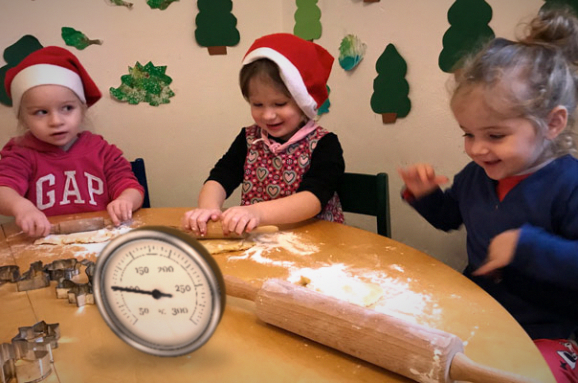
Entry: 100°C
